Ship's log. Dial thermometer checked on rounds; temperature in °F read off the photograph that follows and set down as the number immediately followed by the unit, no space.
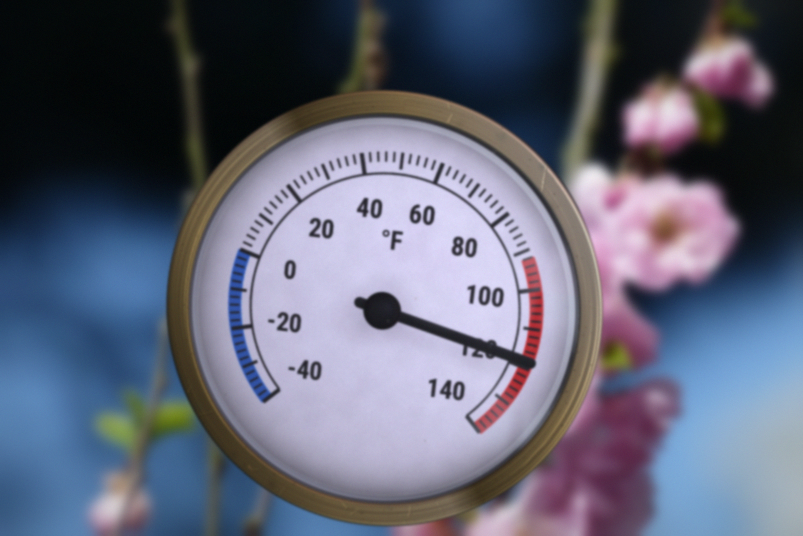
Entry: 118°F
